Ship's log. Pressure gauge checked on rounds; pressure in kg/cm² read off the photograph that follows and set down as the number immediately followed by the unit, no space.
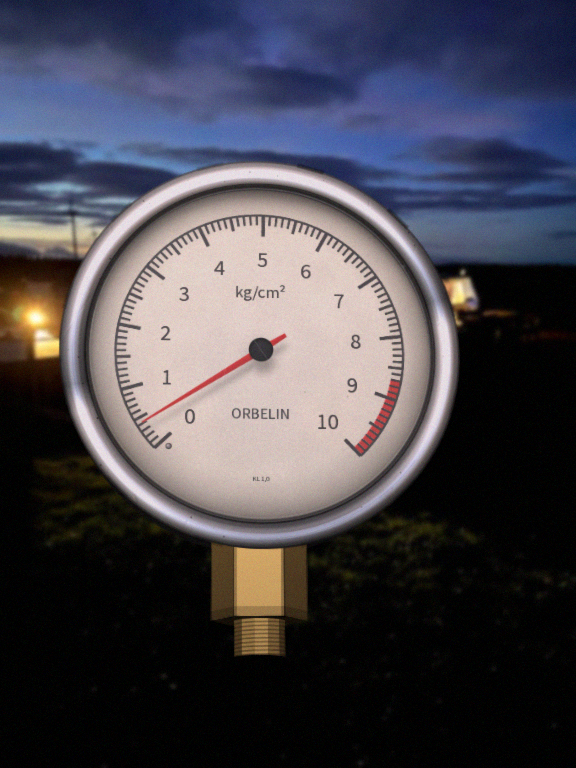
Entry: 0.4kg/cm²
